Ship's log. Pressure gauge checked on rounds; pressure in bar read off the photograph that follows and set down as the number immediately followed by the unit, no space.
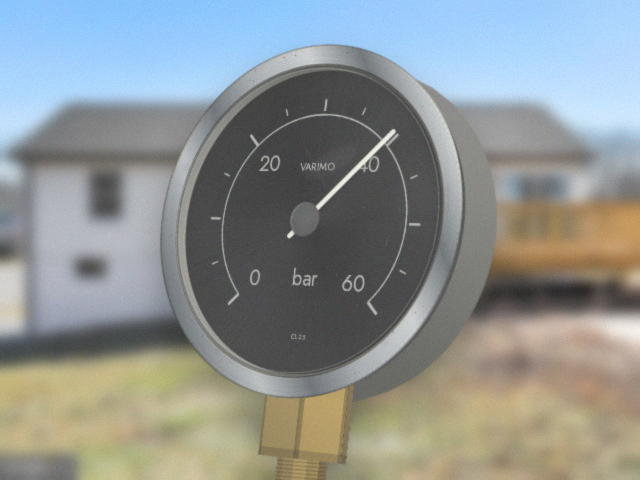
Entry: 40bar
